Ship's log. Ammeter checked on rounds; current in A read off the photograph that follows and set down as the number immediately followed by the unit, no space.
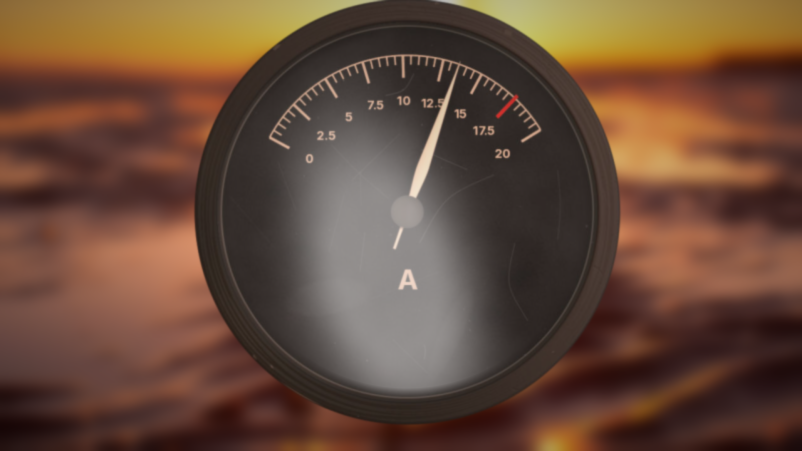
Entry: 13.5A
